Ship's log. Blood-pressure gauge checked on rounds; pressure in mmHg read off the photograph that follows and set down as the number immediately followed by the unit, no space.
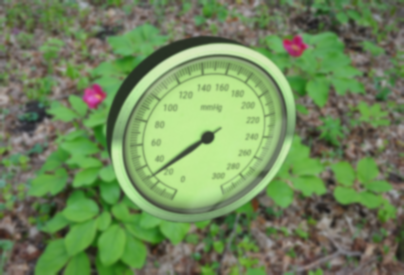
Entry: 30mmHg
